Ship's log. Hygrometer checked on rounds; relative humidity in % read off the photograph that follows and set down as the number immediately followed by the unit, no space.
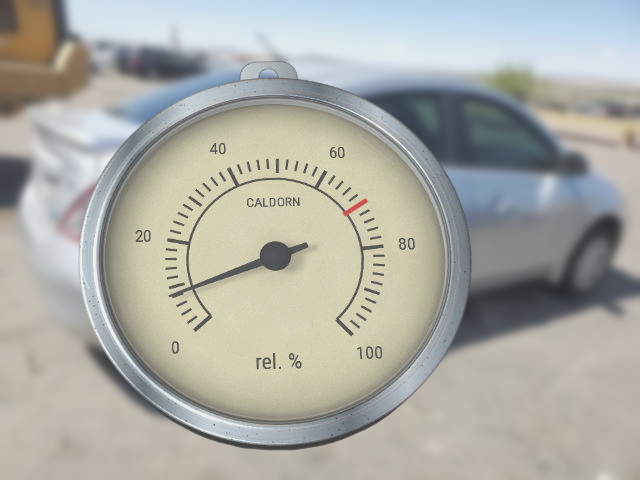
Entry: 8%
